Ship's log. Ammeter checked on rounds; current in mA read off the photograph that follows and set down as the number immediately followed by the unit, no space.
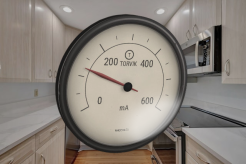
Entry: 125mA
